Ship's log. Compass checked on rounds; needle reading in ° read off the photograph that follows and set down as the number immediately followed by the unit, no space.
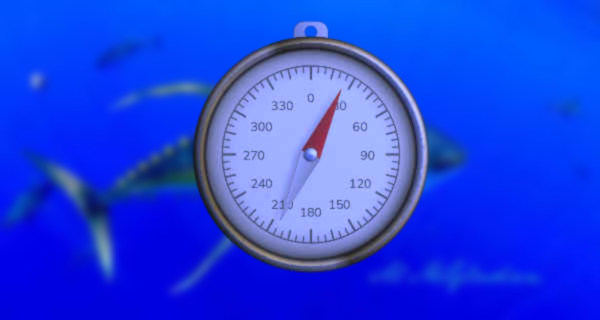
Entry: 25°
